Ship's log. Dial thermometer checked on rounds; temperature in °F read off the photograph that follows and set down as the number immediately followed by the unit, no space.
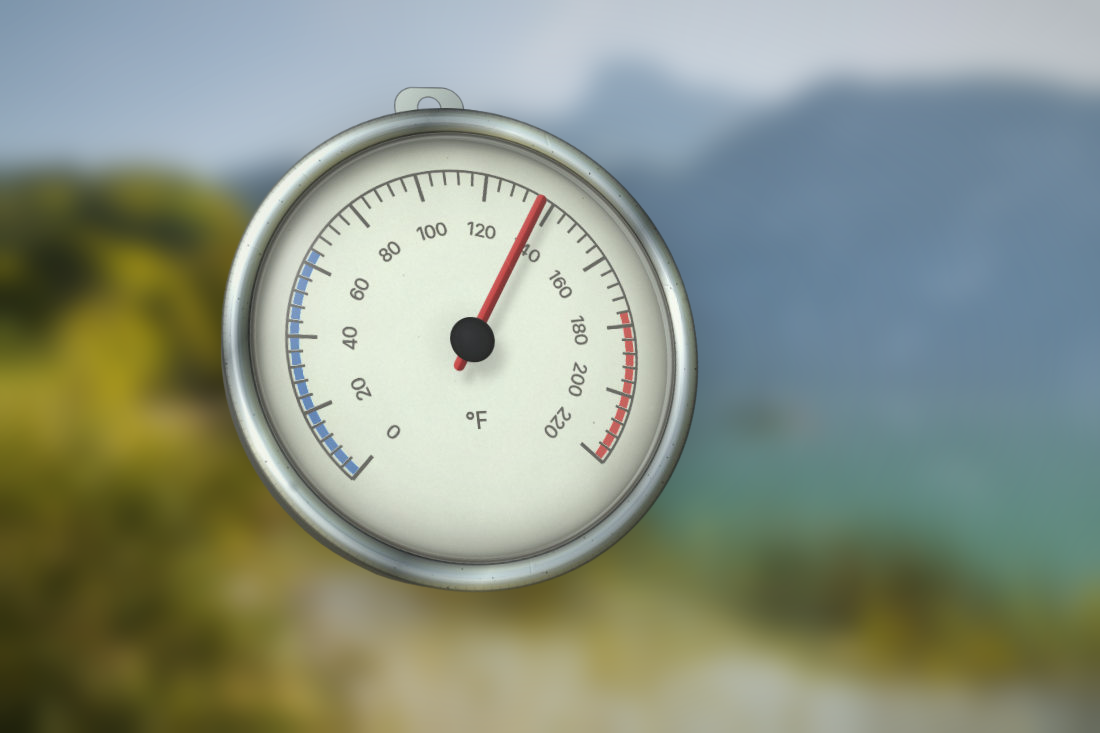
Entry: 136°F
